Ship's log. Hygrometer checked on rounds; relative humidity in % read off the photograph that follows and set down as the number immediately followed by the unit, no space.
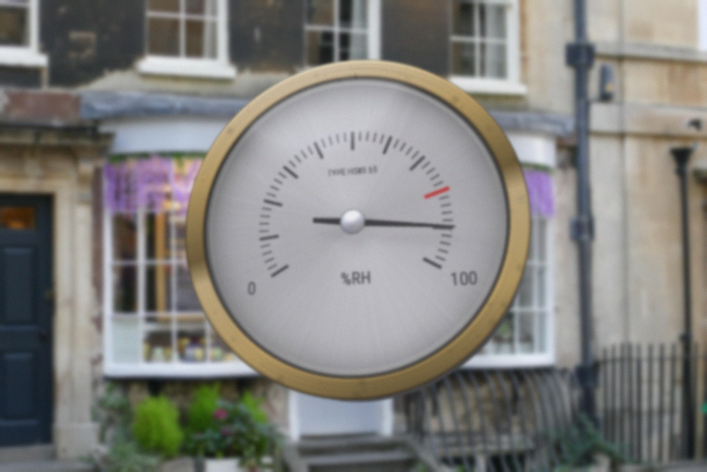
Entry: 90%
